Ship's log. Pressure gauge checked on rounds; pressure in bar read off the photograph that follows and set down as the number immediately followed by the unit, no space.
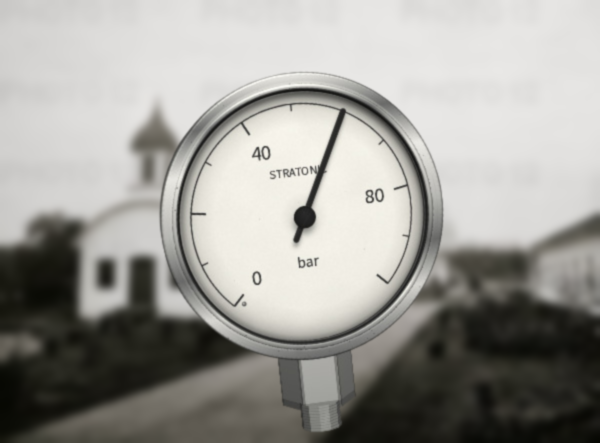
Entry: 60bar
